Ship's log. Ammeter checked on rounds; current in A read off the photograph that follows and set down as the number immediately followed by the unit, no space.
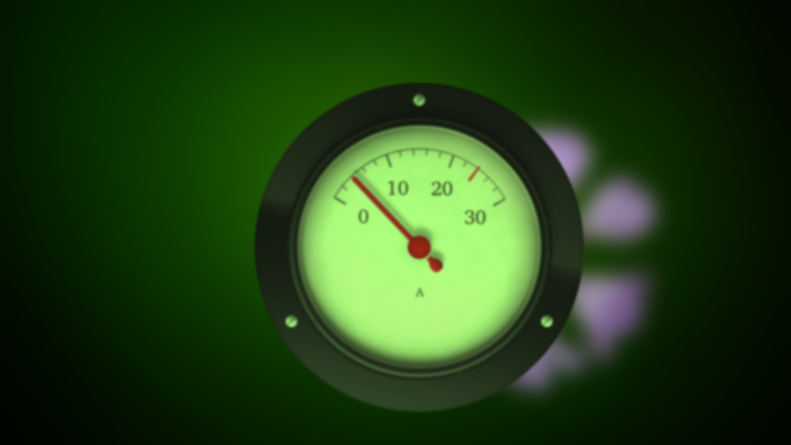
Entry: 4A
